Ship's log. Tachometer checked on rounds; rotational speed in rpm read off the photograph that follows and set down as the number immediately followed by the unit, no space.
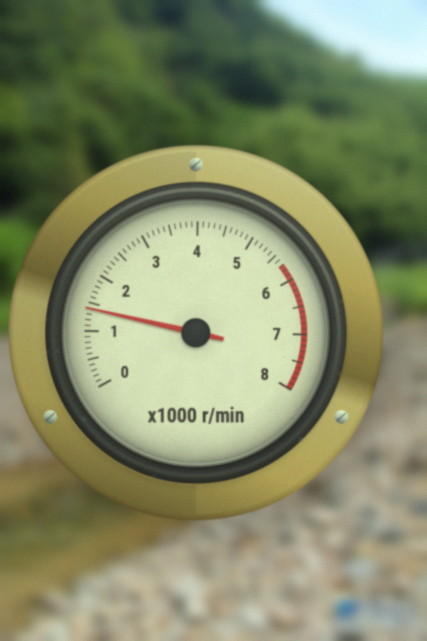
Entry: 1400rpm
